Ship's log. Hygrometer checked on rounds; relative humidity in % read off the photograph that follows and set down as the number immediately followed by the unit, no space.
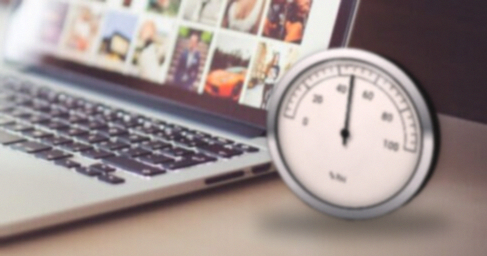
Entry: 48%
